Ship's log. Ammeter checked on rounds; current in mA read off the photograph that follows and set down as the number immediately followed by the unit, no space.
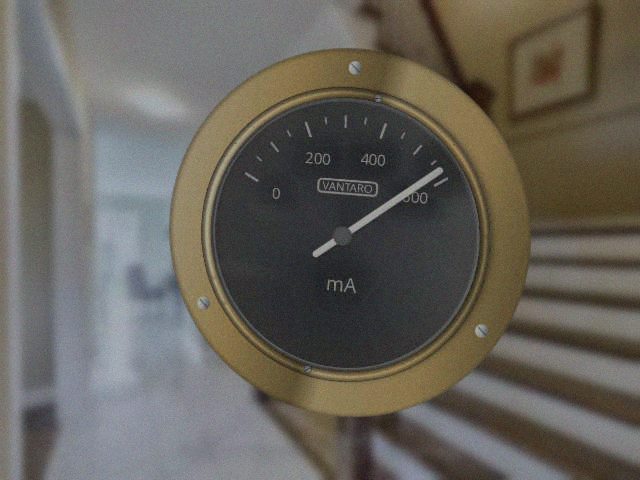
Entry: 575mA
